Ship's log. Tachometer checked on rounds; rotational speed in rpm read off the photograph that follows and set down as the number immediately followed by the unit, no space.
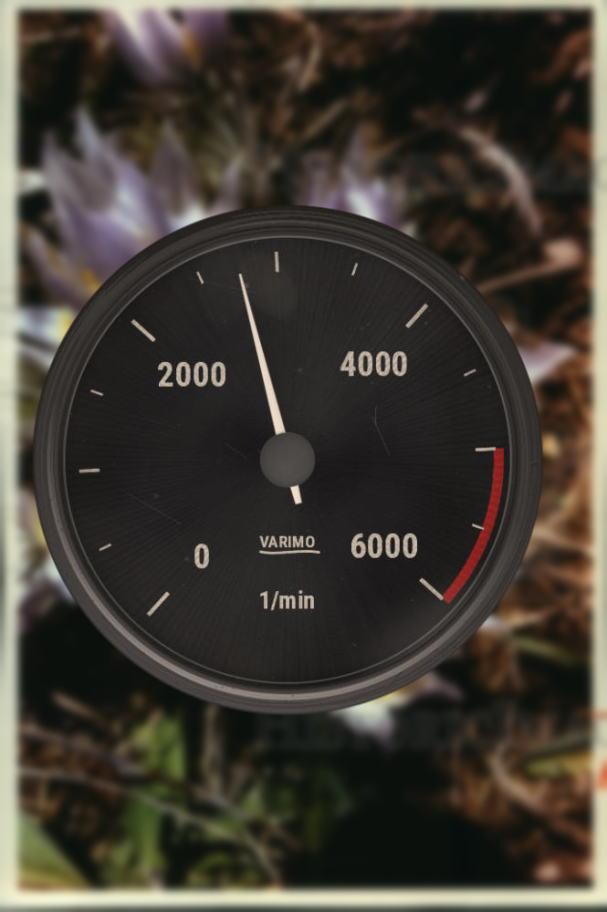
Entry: 2750rpm
